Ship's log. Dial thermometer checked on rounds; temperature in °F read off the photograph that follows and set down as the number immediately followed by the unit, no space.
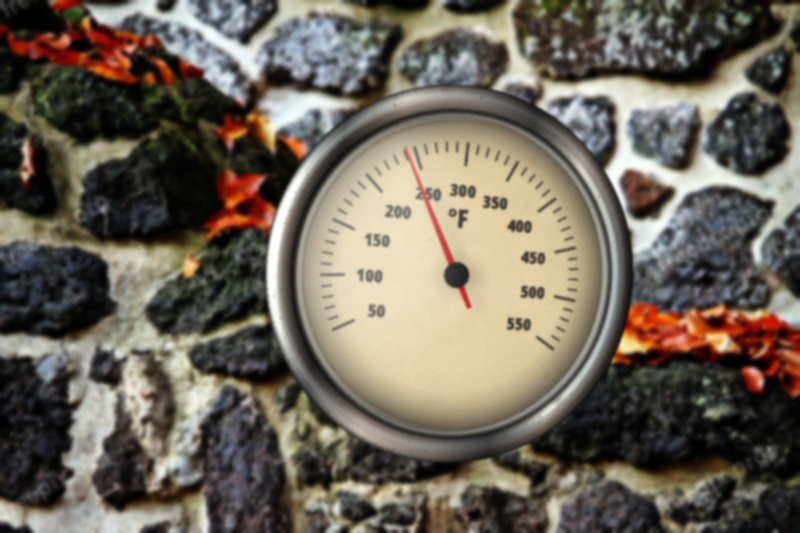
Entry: 240°F
